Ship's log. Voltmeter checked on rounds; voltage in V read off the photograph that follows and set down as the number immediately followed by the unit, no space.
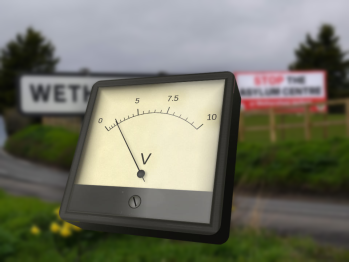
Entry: 2.5V
